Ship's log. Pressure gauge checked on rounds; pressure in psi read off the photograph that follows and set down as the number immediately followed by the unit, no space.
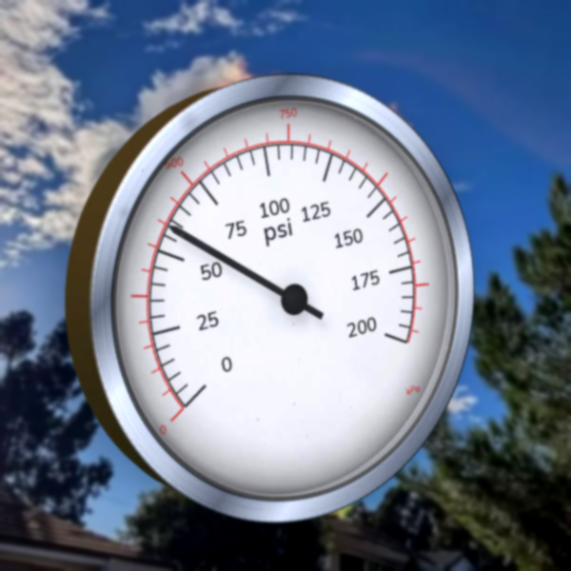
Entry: 57.5psi
